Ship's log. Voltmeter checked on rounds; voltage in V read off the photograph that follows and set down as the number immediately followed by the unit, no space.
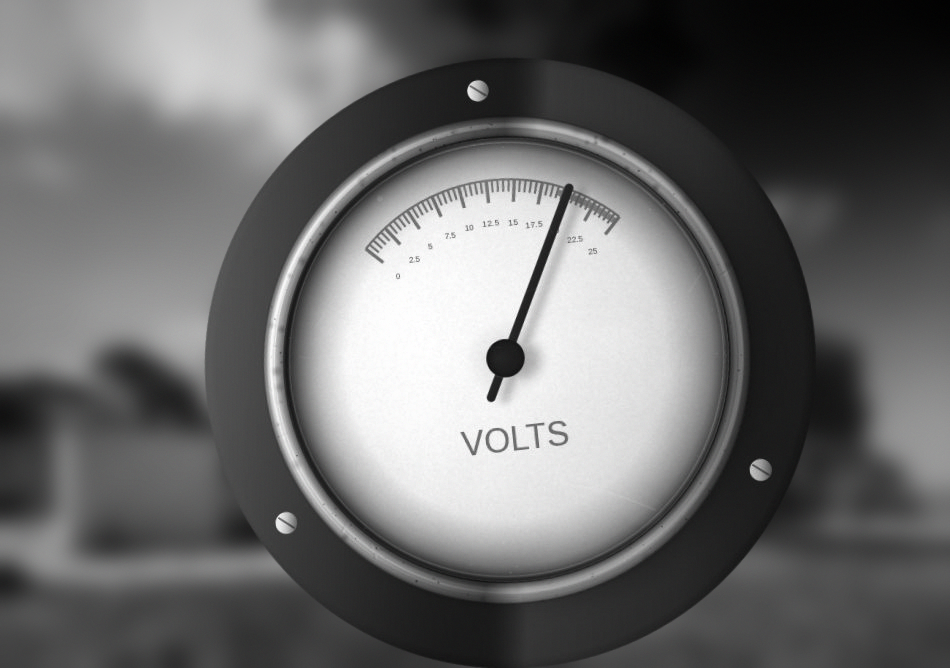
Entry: 20V
